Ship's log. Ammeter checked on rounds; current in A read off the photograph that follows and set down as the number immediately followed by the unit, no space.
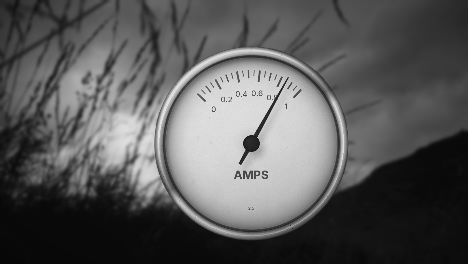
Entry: 0.85A
